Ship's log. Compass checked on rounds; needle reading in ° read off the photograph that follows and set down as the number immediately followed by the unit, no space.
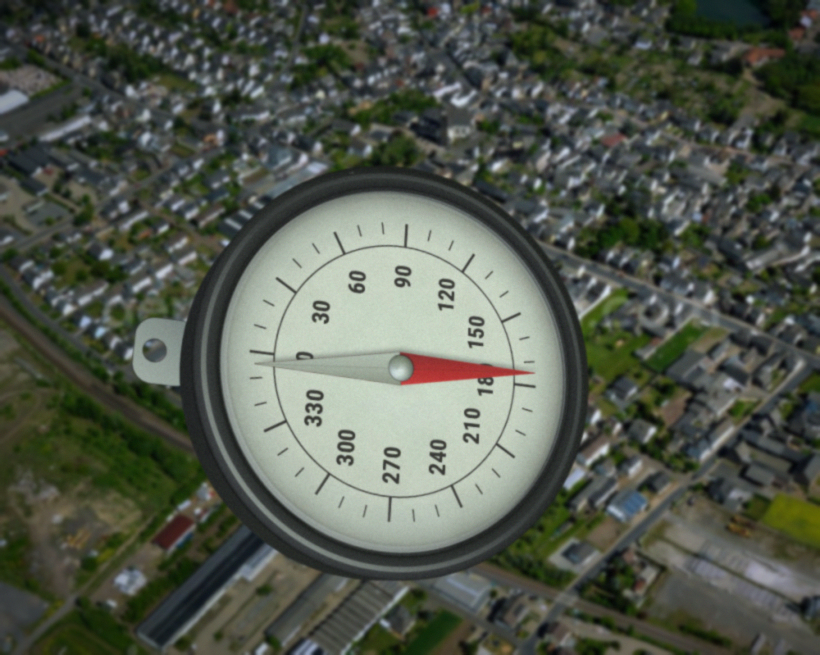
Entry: 175°
